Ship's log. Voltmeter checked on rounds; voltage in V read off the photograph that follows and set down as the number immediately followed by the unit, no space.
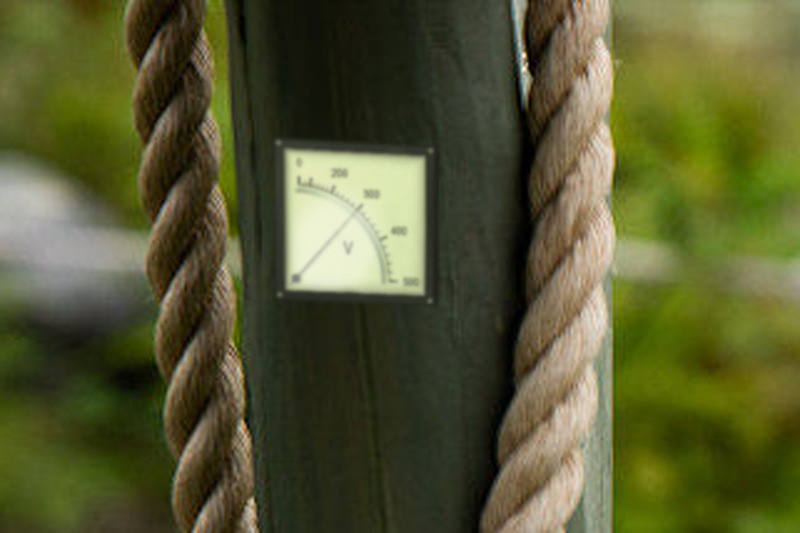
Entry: 300V
